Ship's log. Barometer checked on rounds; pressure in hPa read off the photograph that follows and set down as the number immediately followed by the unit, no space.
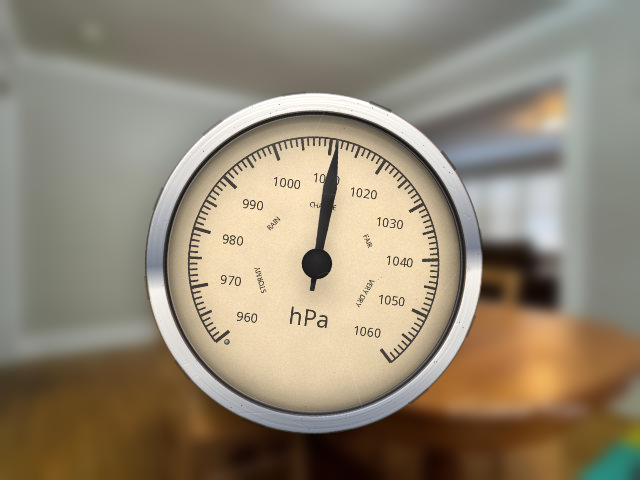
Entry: 1011hPa
